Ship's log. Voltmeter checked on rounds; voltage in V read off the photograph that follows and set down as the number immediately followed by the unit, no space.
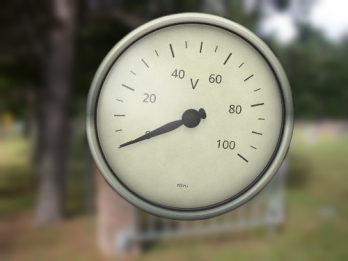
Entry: 0V
